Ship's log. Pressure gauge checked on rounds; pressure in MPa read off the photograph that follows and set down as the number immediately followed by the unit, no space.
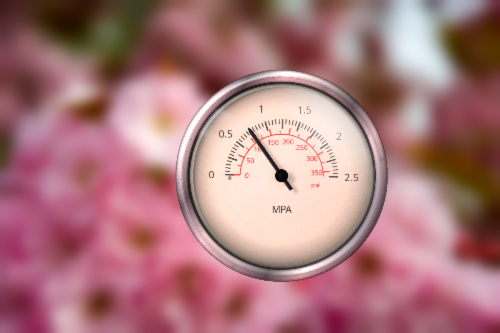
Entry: 0.75MPa
